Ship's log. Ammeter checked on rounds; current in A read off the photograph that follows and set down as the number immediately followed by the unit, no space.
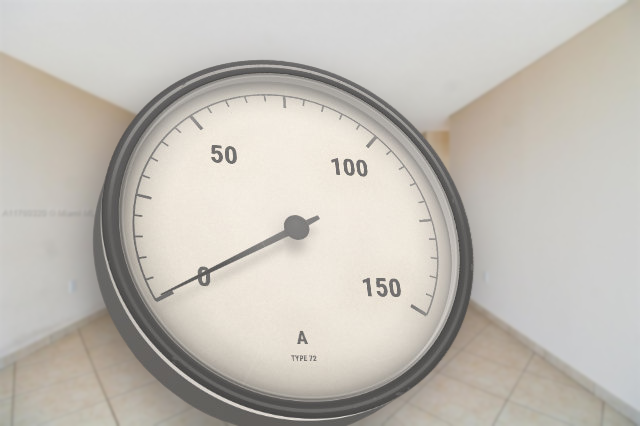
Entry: 0A
